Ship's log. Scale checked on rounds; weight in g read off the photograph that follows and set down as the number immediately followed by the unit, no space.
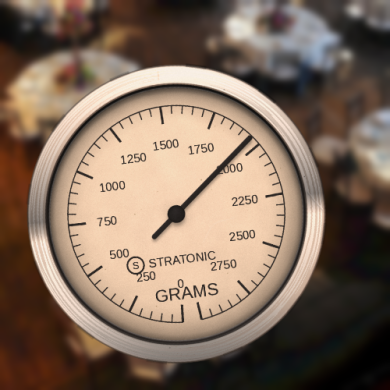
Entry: 1950g
